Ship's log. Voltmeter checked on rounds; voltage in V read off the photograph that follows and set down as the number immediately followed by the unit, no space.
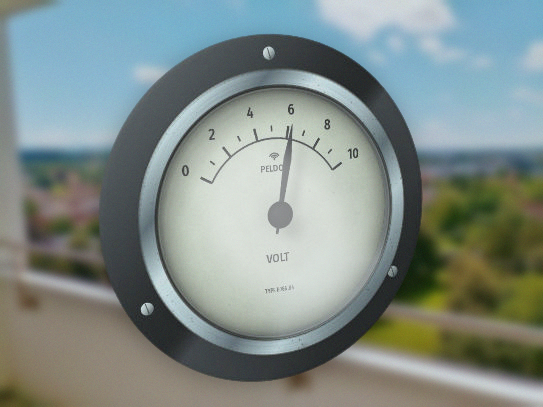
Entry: 6V
